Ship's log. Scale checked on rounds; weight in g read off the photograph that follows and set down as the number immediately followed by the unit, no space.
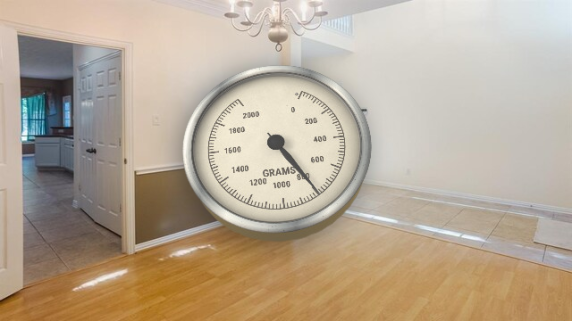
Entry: 800g
